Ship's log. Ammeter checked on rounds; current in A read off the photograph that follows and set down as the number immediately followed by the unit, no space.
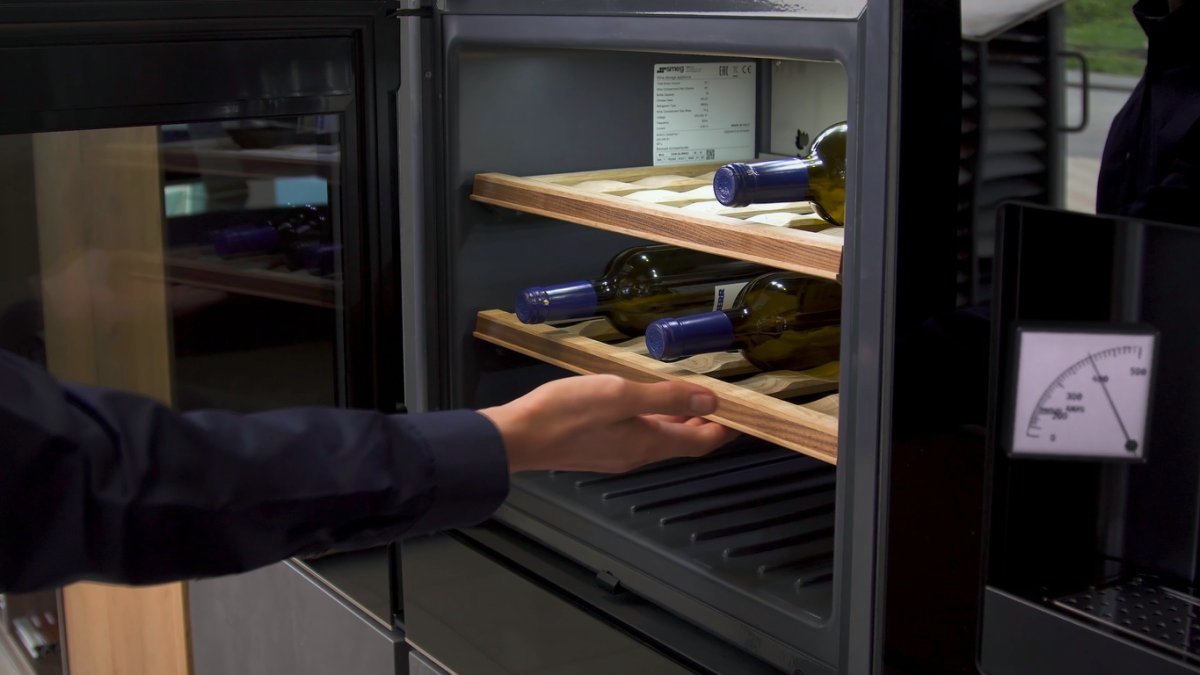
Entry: 400A
